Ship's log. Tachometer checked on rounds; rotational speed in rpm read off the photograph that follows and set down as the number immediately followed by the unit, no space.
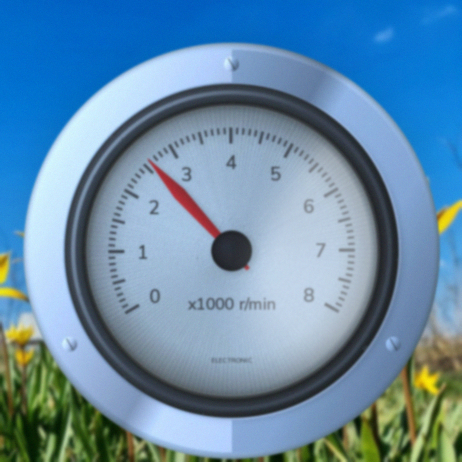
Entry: 2600rpm
